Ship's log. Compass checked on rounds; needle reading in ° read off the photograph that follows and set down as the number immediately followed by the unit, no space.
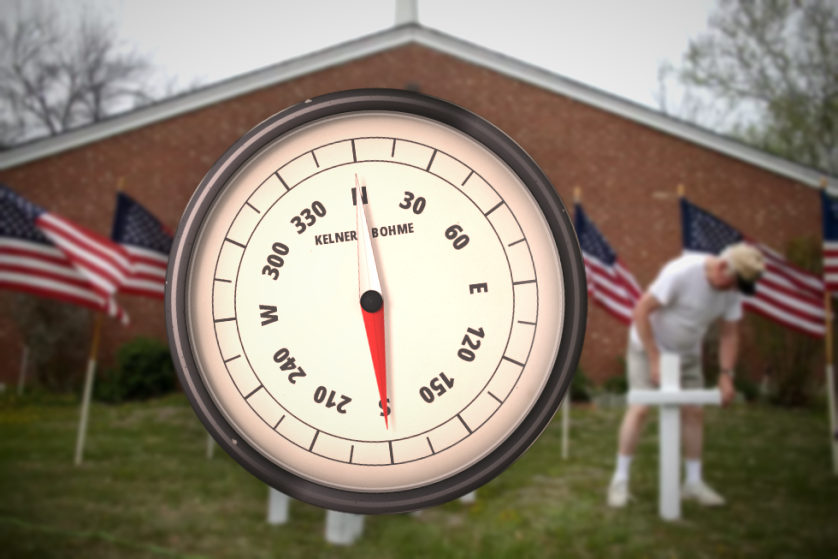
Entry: 180°
